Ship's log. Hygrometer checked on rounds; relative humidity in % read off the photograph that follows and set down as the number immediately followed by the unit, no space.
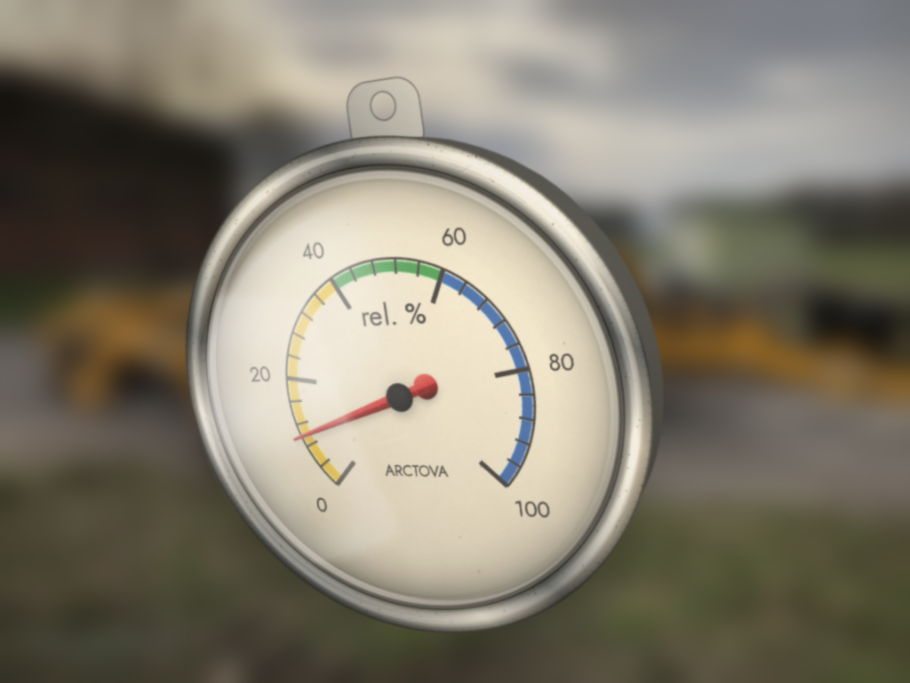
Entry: 10%
